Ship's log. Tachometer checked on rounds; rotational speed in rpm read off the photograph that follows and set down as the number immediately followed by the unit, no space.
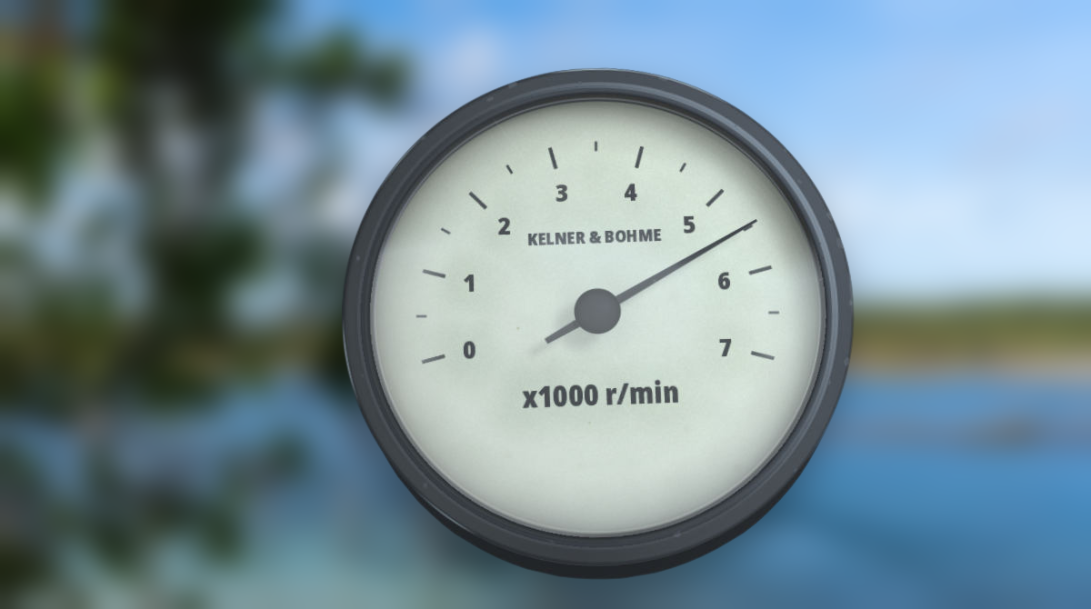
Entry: 5500rpm
